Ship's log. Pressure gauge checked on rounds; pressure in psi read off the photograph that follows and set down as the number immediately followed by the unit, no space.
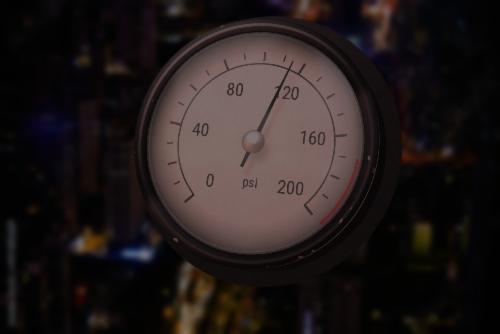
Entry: 115psi
